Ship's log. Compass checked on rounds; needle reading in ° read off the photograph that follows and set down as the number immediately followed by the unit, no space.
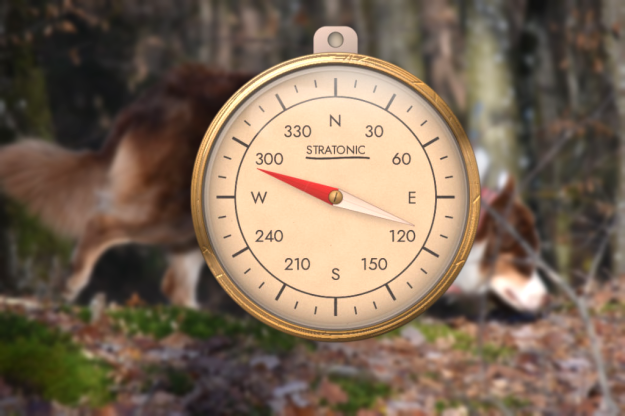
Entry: 290°
